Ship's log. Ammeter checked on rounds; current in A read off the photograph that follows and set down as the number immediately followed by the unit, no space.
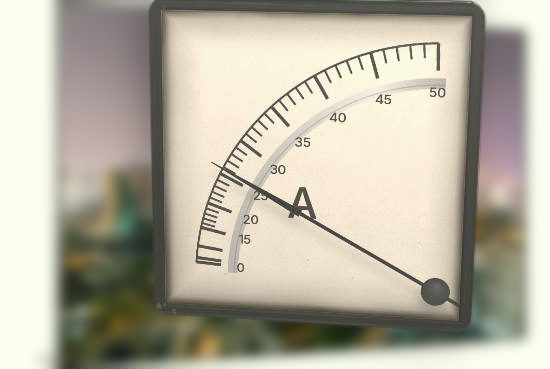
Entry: 26A
